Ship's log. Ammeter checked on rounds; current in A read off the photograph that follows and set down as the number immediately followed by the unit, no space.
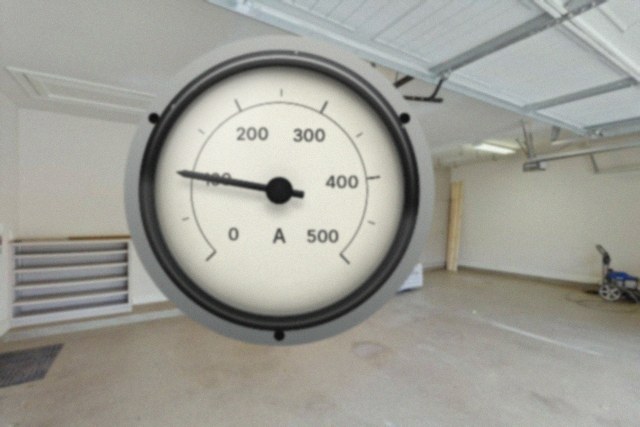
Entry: 100A
